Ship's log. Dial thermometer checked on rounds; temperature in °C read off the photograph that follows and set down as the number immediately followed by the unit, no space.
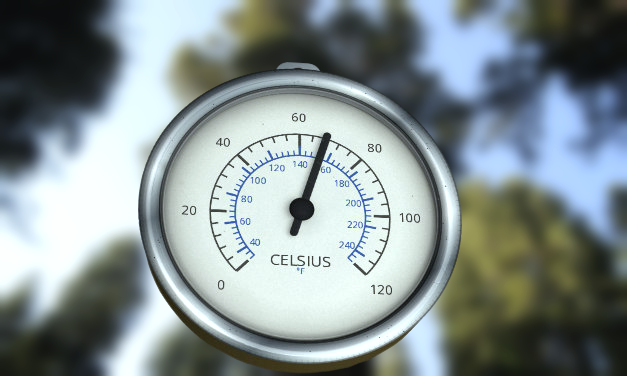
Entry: 68°C
